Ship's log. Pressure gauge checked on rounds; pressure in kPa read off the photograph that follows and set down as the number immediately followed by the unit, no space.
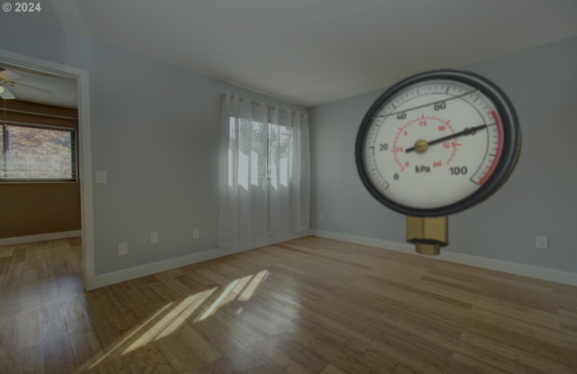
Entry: 80kPa
